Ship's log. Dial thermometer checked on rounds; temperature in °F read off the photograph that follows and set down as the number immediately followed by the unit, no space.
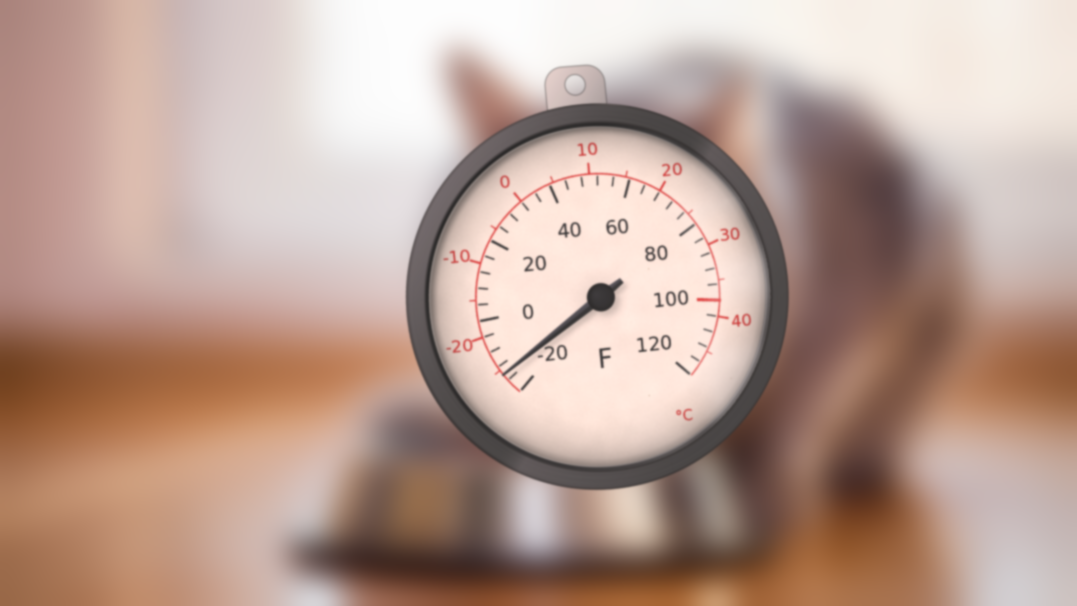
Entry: -14°F
